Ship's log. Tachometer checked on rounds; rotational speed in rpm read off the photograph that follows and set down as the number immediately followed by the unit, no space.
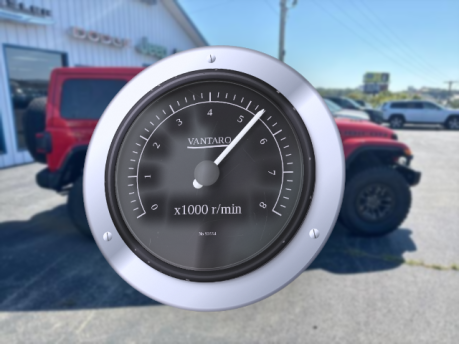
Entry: 5400rpm
